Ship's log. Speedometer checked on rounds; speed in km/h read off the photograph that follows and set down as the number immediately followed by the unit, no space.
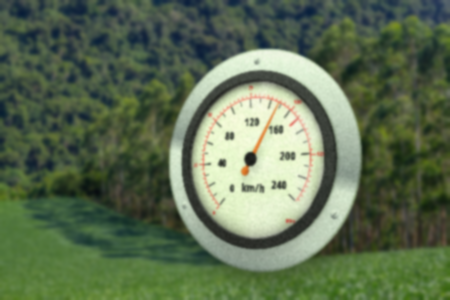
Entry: 150km/h
